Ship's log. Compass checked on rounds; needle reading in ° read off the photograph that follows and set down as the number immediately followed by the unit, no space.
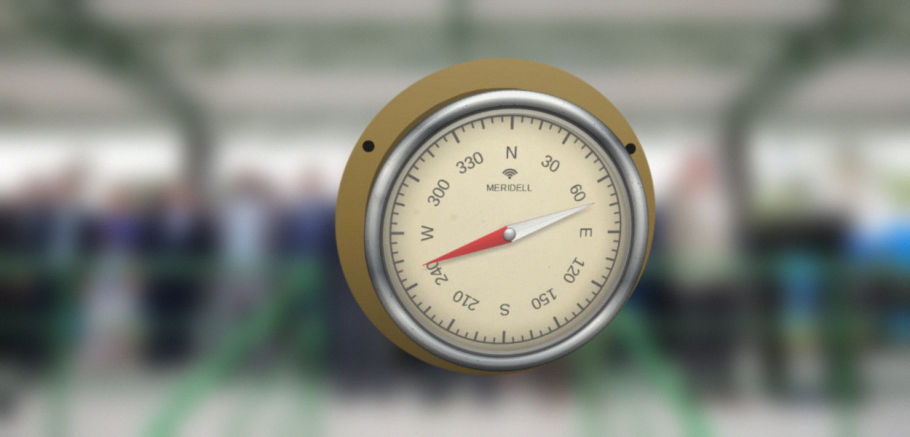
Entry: 250°
